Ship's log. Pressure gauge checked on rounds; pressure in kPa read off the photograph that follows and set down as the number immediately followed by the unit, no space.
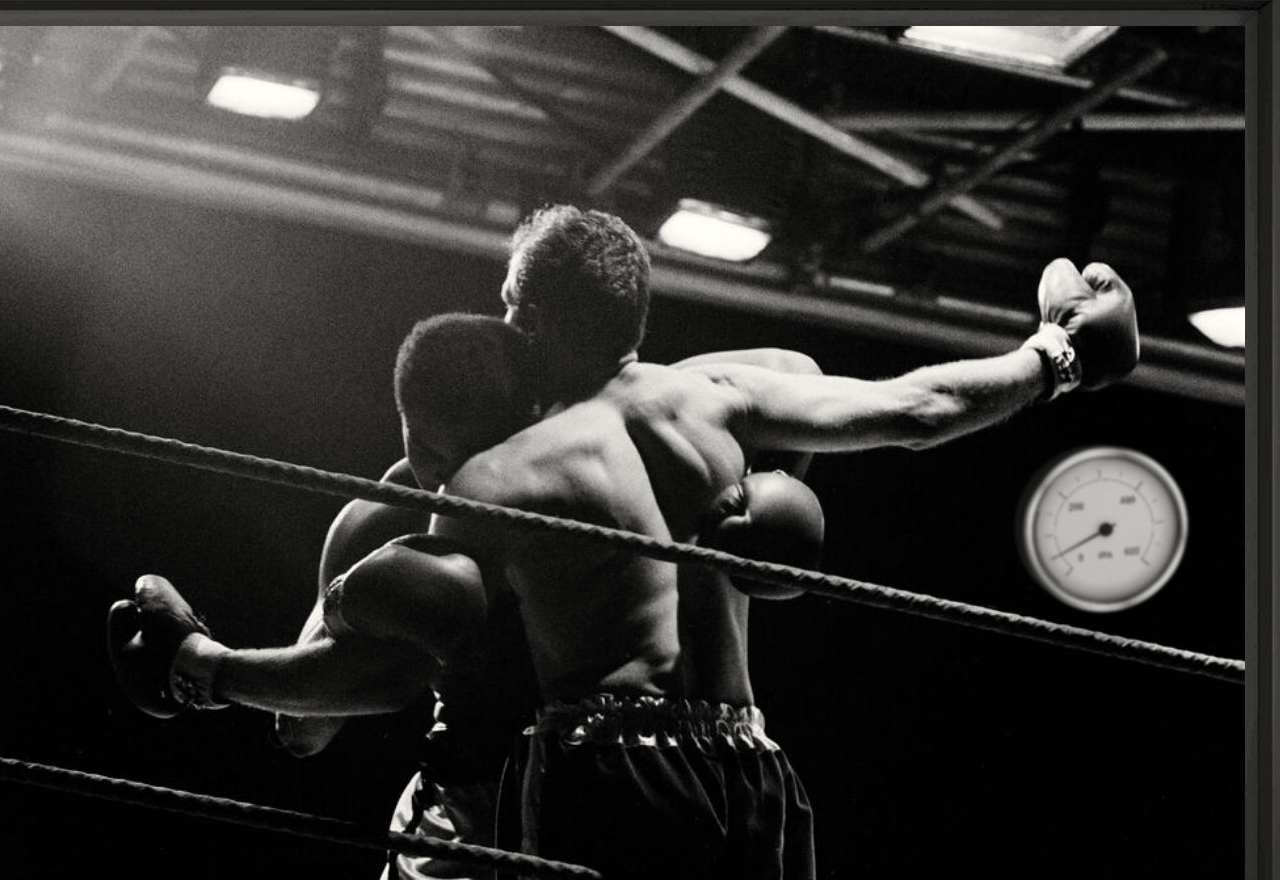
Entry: 50kPa
